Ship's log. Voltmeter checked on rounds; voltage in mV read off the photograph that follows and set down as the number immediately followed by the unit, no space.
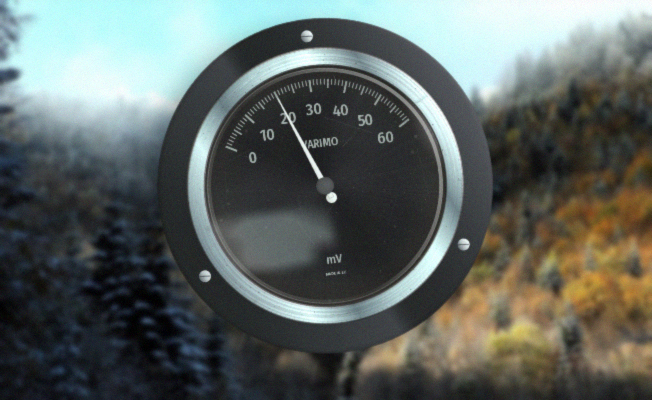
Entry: 20mV
